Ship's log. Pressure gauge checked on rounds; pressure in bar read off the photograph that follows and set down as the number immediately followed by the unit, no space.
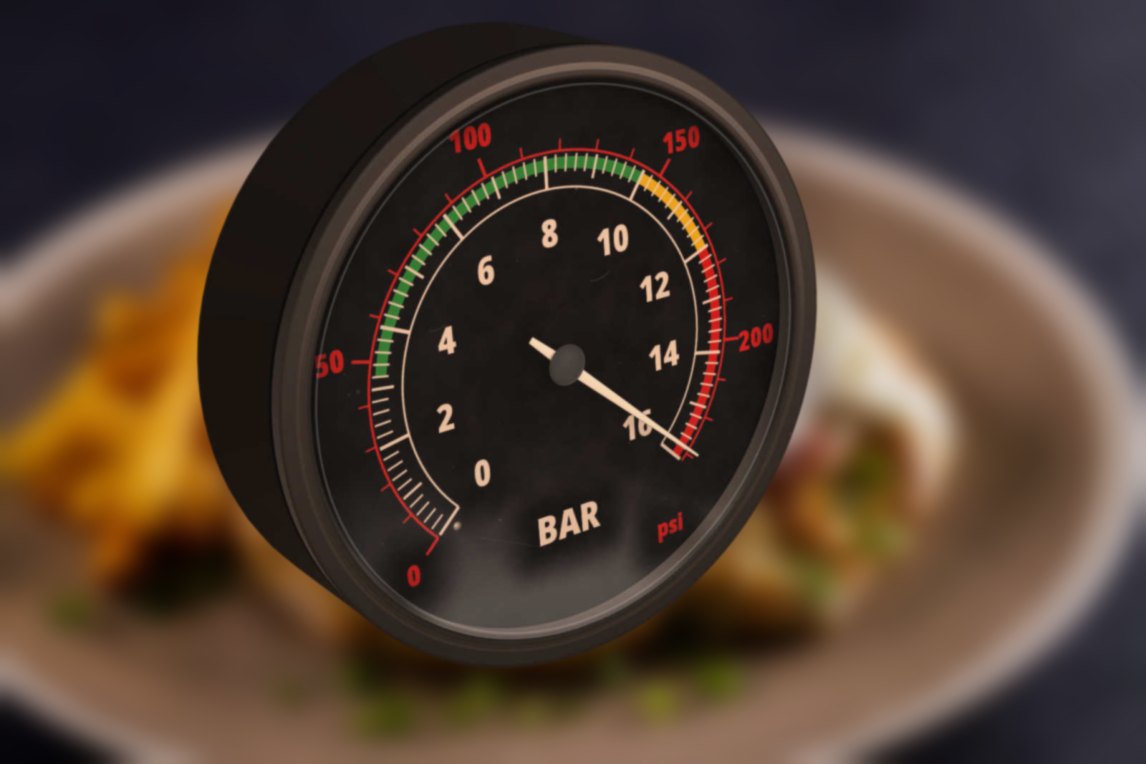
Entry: 15.8bar
